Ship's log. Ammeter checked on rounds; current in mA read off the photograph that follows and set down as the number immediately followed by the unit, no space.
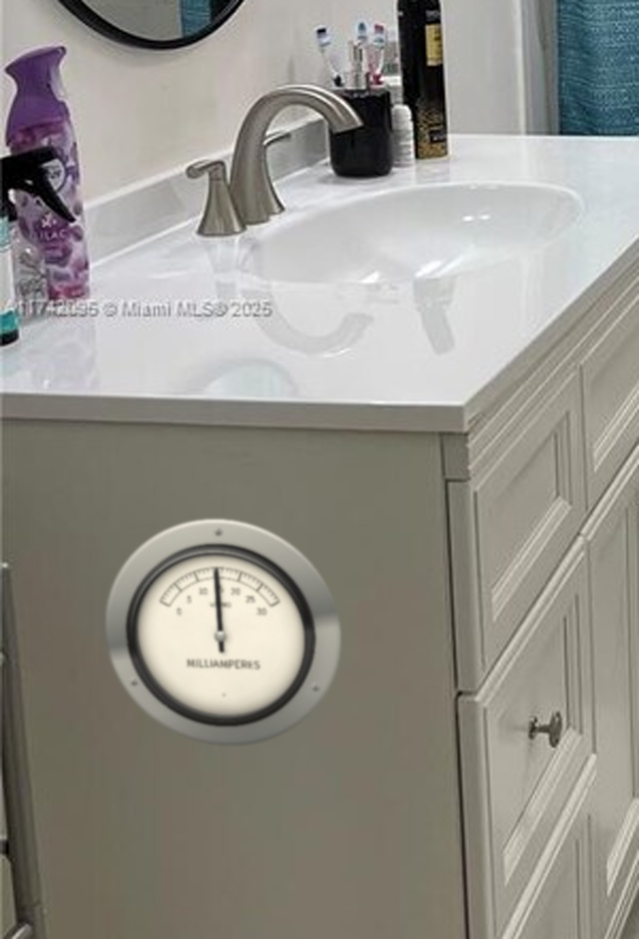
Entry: 15mA
